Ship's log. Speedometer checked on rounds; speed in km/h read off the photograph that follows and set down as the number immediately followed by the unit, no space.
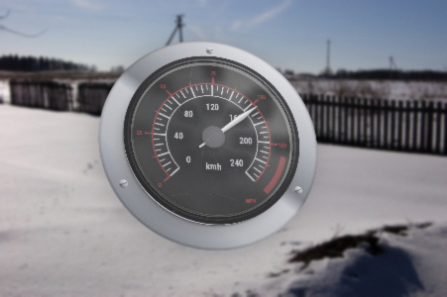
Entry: 165km/h
